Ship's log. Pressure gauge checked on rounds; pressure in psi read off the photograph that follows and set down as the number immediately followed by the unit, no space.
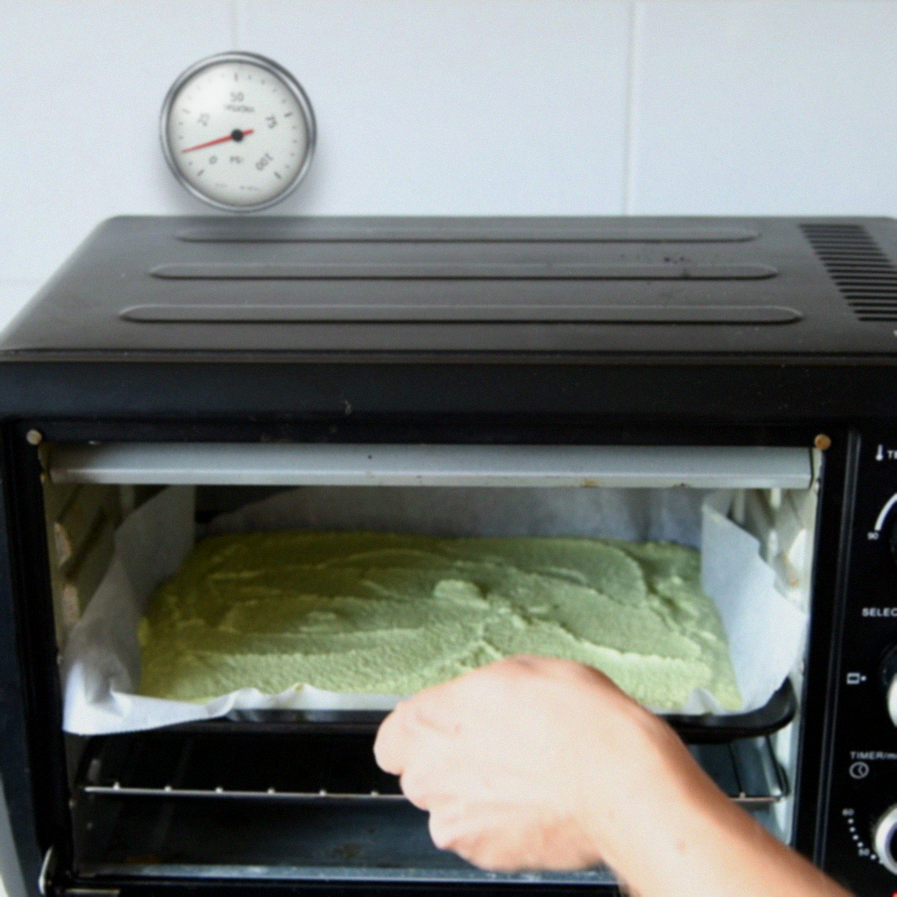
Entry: 10psi
